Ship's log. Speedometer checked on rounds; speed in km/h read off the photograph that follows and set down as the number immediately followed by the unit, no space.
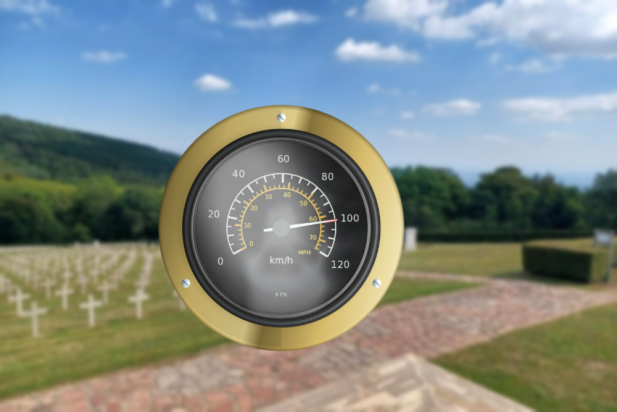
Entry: 100km/h
